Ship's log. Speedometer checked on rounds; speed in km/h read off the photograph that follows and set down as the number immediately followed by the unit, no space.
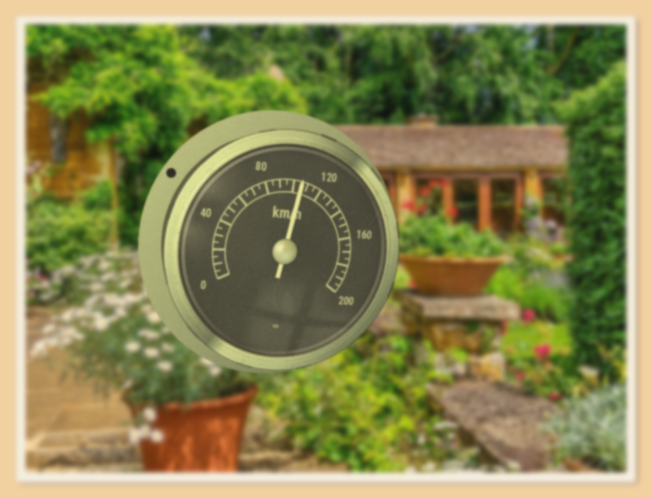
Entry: 105km/h
